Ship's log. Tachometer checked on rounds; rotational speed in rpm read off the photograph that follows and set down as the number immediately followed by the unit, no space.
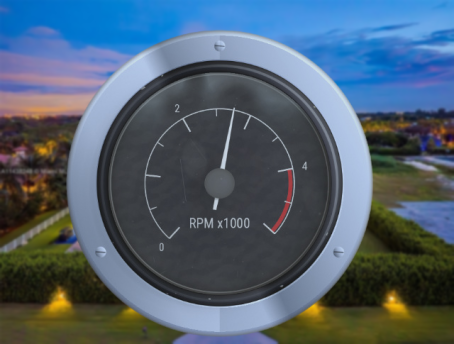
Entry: 2750rpm
